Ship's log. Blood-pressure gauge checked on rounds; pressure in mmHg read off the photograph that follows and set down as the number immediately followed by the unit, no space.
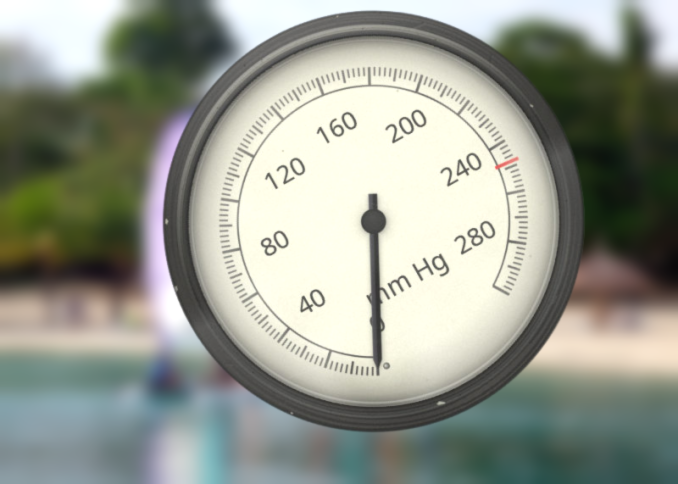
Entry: 0mmHg
